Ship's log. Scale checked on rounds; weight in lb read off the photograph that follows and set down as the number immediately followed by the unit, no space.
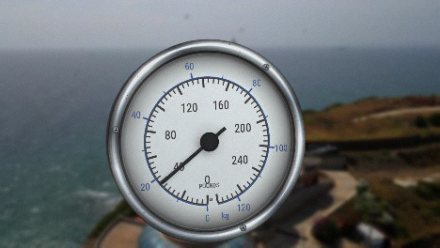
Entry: 40lb
